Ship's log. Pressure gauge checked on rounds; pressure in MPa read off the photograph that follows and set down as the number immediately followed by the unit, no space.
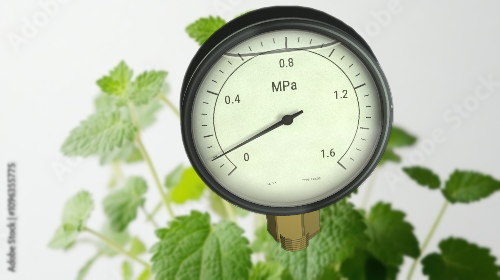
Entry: 0.1MPa
